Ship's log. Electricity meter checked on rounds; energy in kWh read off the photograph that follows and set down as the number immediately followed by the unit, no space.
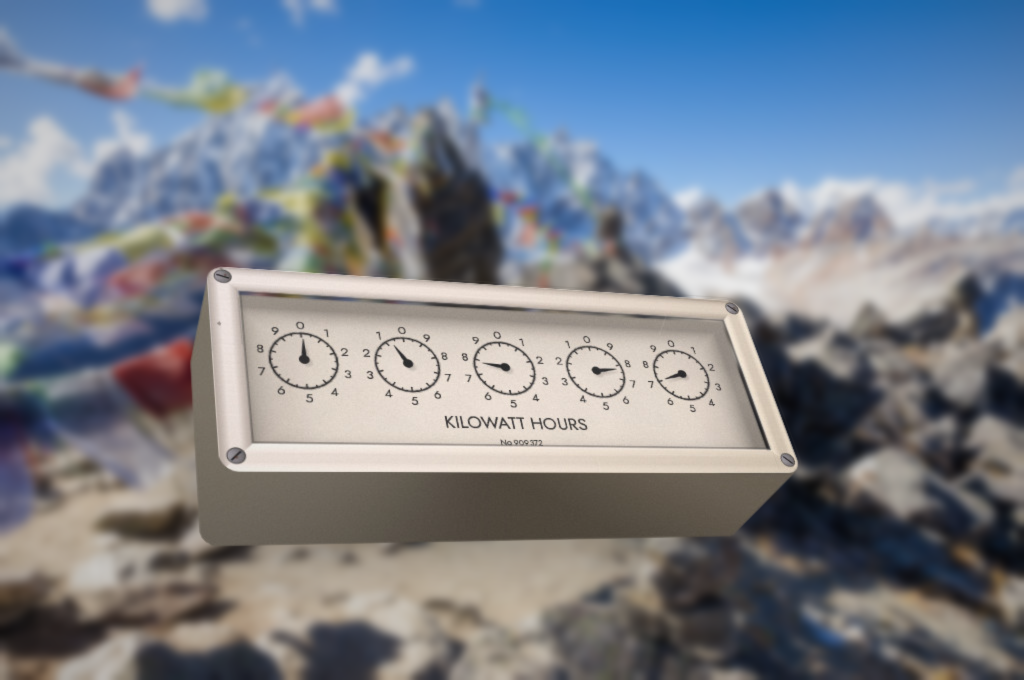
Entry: 777kWh
